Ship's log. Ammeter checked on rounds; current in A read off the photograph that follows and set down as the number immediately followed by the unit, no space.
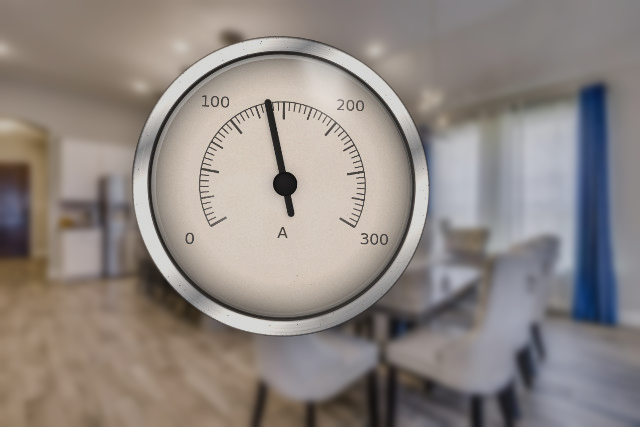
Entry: 135A
